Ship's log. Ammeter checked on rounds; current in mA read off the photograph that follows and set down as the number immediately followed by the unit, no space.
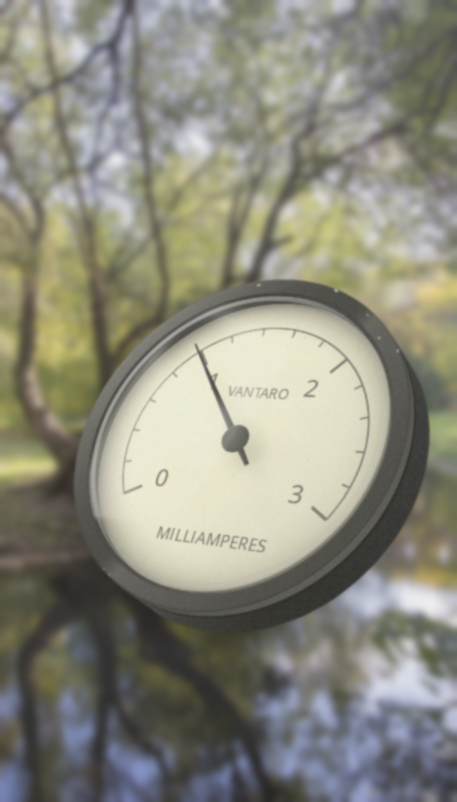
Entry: 1mA
